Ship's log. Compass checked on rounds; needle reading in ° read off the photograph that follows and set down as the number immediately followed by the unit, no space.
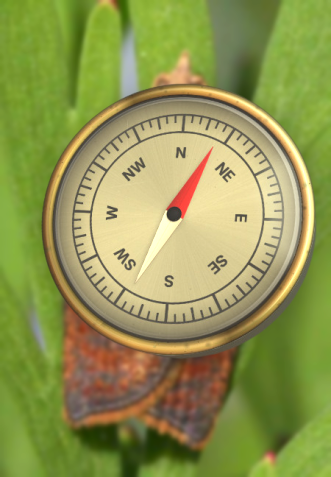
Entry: 25°
